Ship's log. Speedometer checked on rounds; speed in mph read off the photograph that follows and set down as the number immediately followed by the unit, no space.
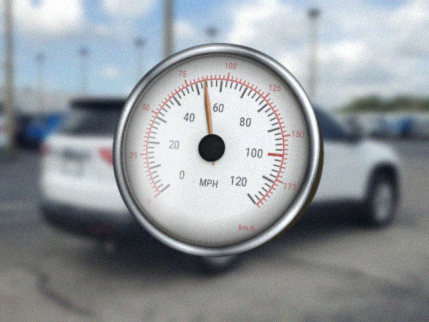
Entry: 54mph
